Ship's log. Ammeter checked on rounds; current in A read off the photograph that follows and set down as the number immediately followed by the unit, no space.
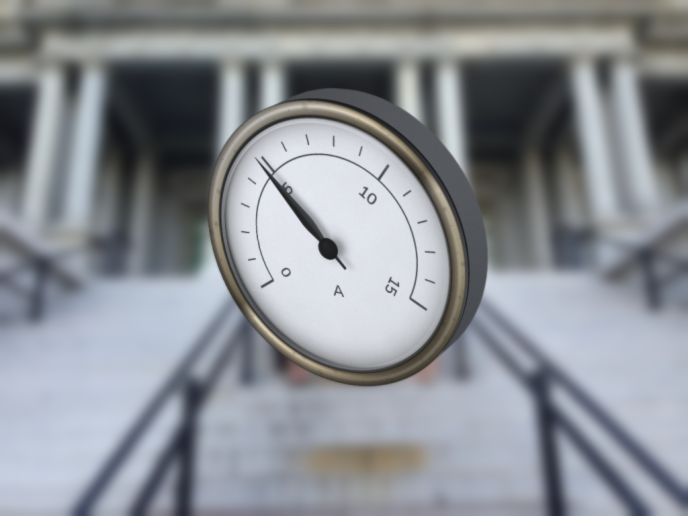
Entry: 5A
